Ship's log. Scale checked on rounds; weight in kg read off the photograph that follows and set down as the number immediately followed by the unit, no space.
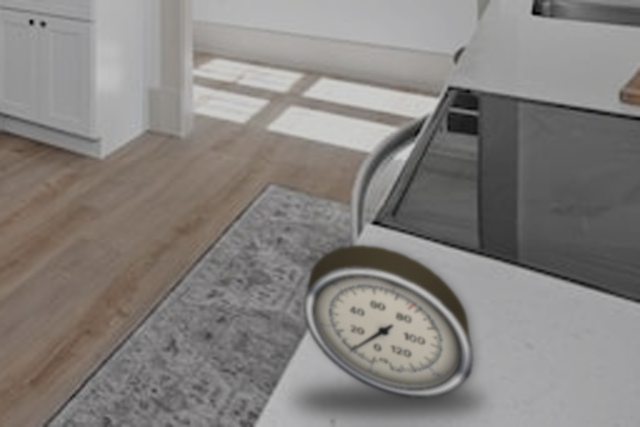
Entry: 10kg
